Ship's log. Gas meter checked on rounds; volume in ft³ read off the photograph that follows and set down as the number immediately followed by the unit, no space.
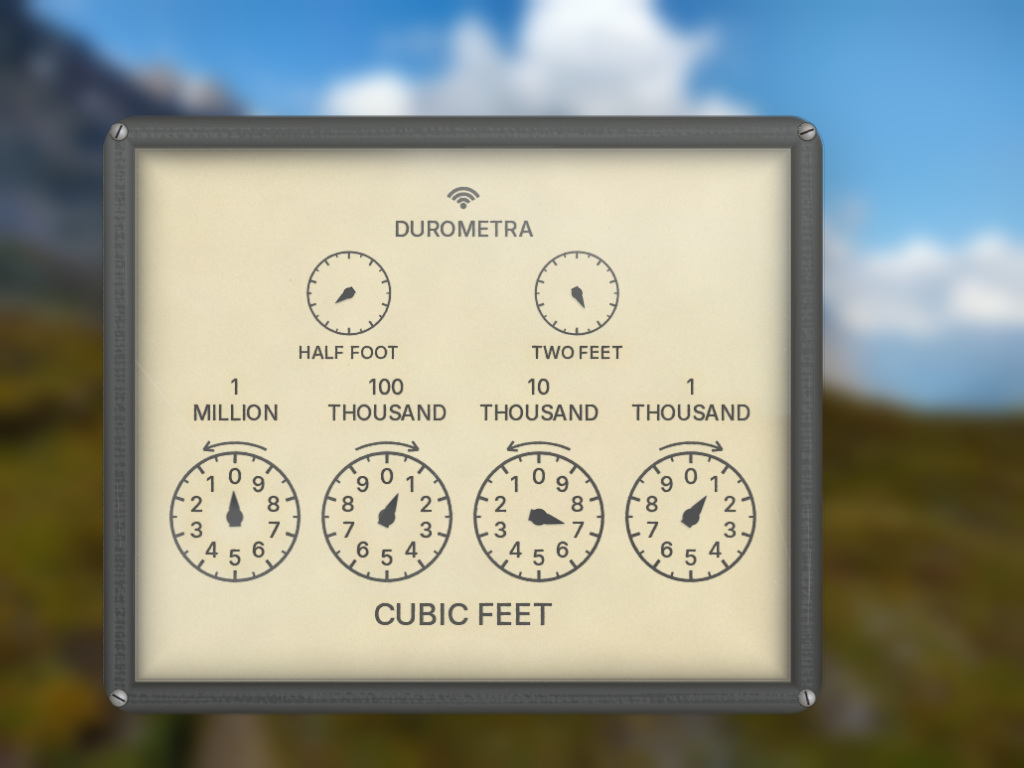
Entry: 7100ft³
